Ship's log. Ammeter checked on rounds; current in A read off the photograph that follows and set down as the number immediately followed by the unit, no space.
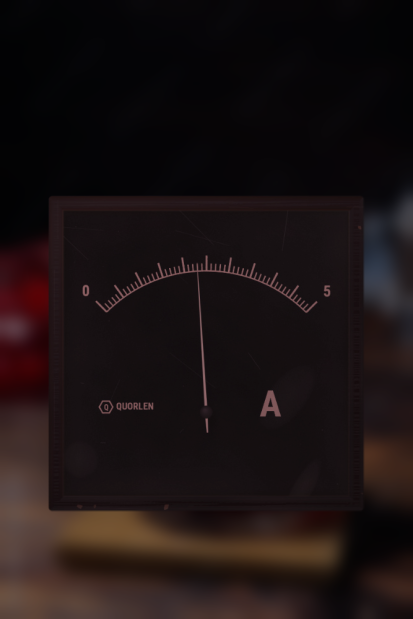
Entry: 2.3A
